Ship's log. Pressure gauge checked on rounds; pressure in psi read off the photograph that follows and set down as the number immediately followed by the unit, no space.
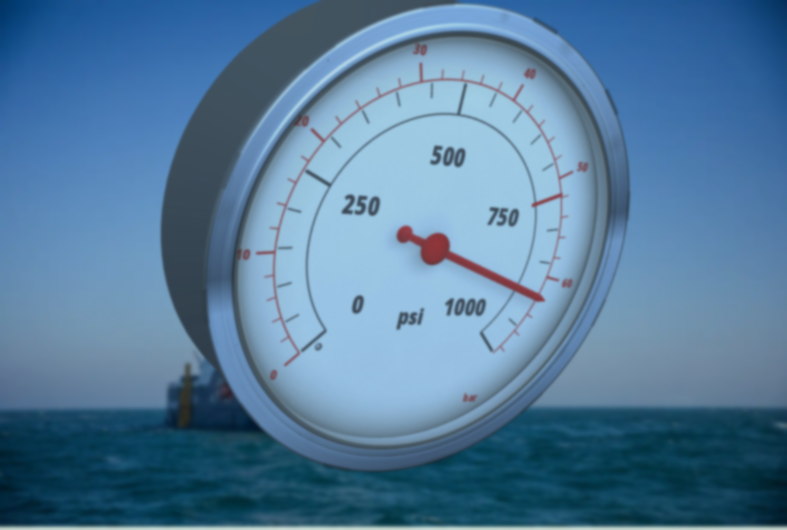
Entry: 900psi
